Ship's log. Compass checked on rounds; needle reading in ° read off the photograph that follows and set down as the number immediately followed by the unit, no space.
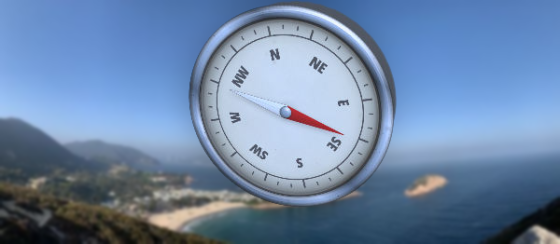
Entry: 120°
